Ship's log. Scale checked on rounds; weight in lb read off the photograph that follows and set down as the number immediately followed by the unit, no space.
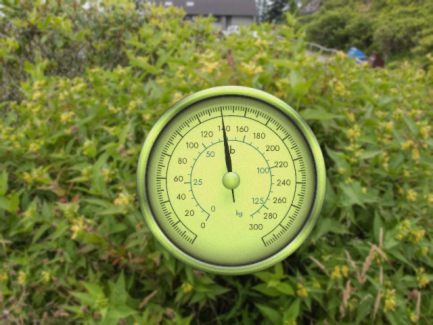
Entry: 140lb
